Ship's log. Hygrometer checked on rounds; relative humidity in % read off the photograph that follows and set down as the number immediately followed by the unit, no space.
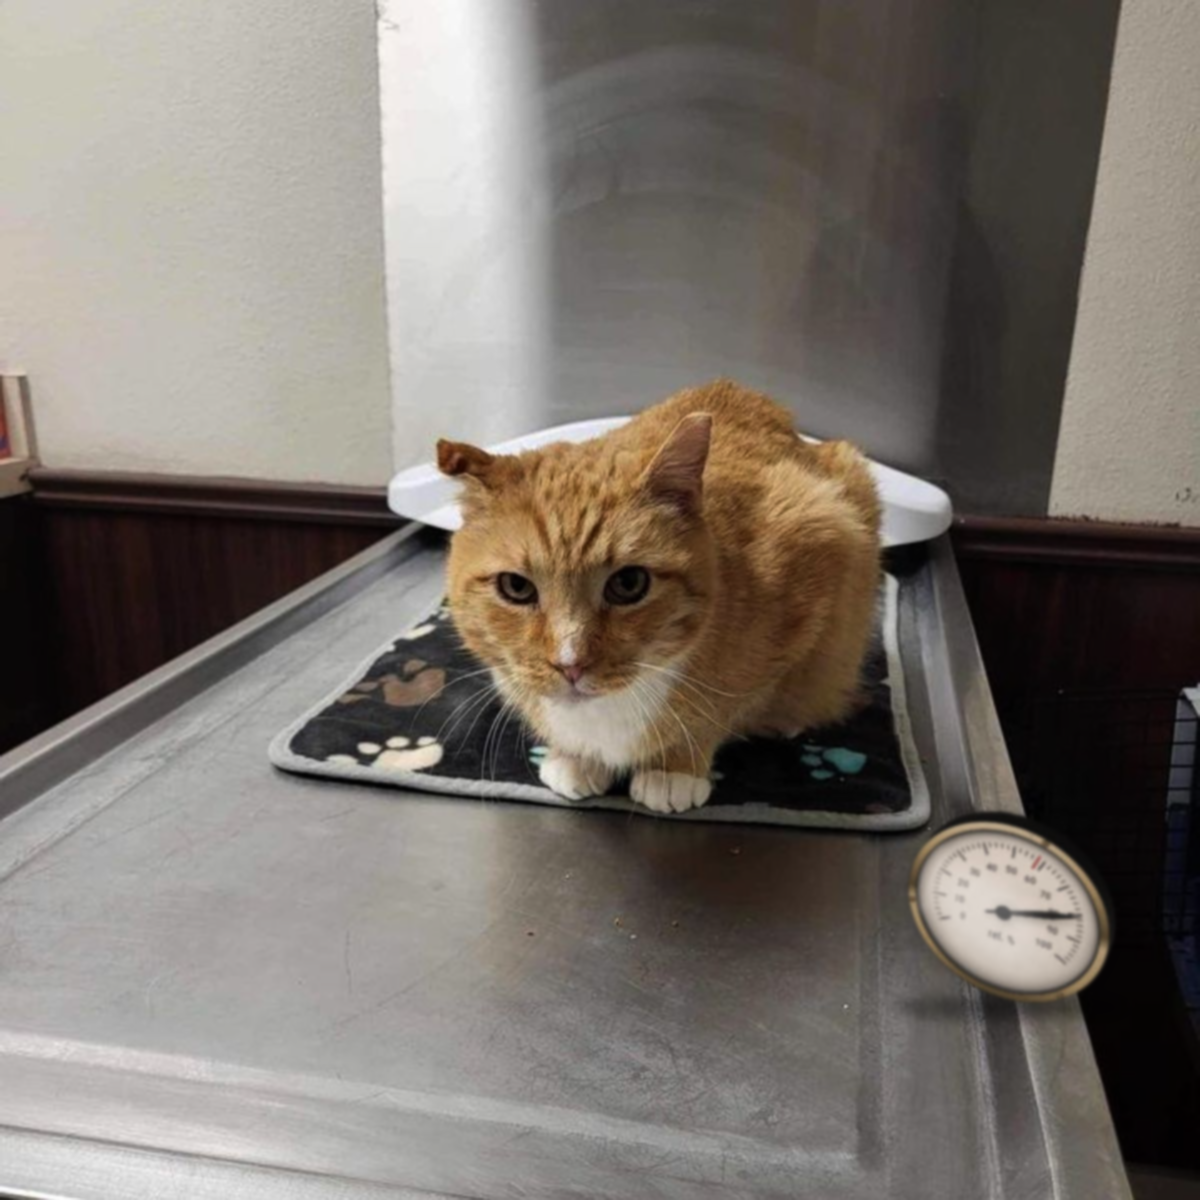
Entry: 80%
